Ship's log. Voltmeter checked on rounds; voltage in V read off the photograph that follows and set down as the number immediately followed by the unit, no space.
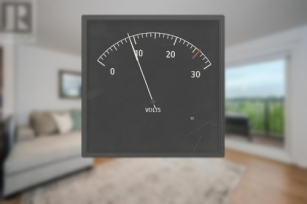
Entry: 9V
